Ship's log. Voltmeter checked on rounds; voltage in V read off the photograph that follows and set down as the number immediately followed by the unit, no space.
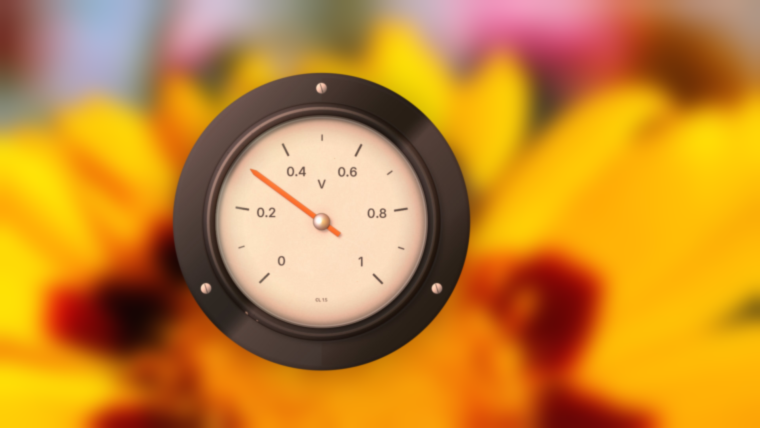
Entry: 0.3V
